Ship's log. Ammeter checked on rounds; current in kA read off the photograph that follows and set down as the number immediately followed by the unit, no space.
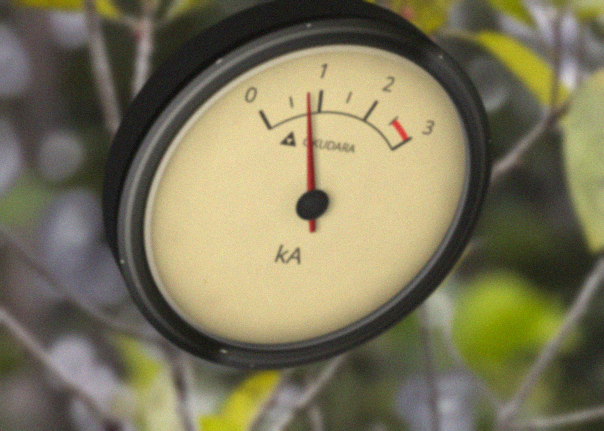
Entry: 0.75kA
